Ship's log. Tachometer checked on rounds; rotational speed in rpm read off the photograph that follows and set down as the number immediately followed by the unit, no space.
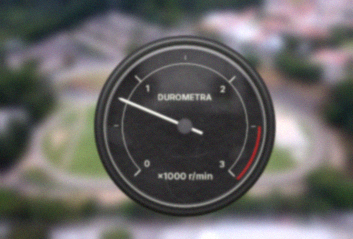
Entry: 750rpm
